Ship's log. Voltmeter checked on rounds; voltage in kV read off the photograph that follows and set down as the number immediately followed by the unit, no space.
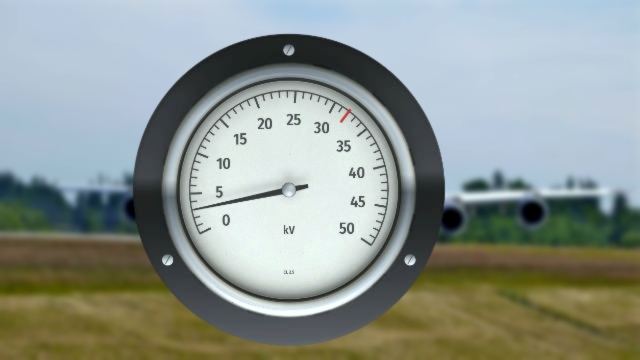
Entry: 3kV
